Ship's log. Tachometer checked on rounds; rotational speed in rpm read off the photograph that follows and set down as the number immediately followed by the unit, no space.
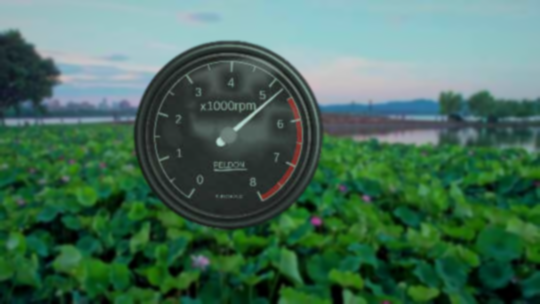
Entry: 5250rpm
